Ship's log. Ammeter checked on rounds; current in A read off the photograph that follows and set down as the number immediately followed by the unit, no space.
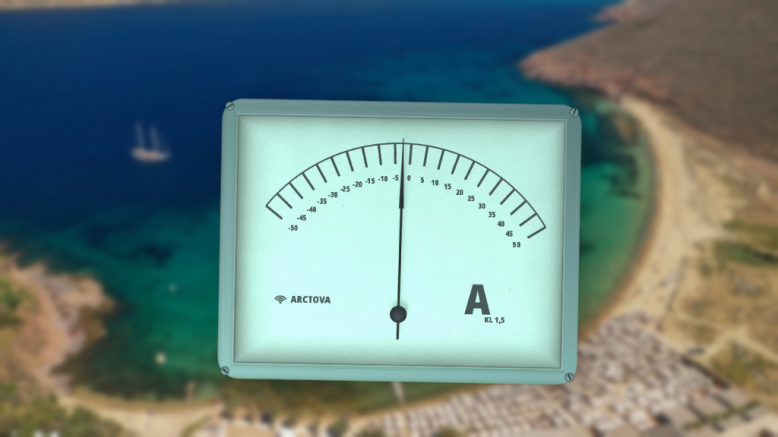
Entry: -2.5A
